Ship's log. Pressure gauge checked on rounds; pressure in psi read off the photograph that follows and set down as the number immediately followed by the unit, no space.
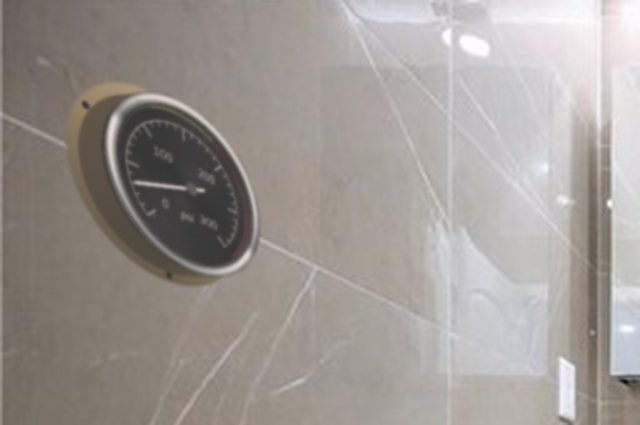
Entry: 30psi
